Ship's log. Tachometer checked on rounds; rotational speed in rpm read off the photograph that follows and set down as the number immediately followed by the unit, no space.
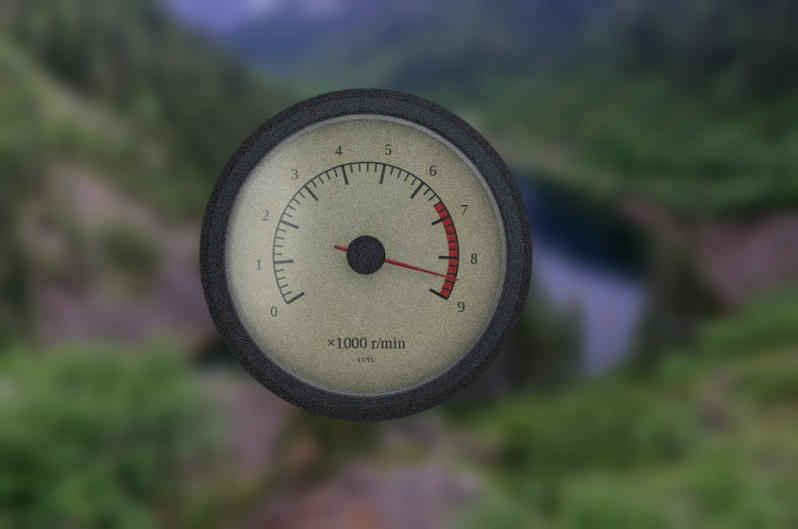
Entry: 8500rpm
